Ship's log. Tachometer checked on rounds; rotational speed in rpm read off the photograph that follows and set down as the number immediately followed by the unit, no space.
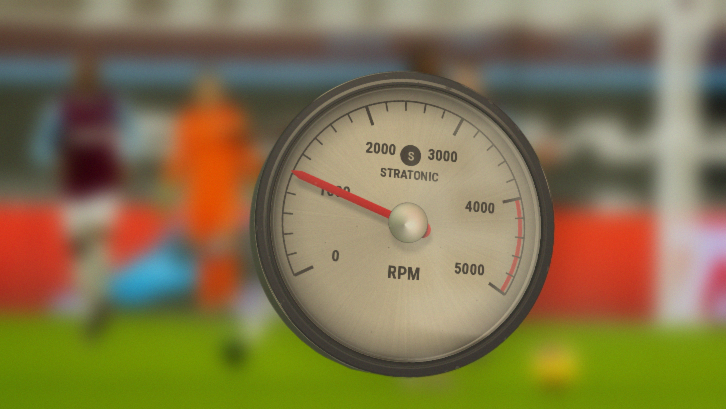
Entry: 1000rpm
